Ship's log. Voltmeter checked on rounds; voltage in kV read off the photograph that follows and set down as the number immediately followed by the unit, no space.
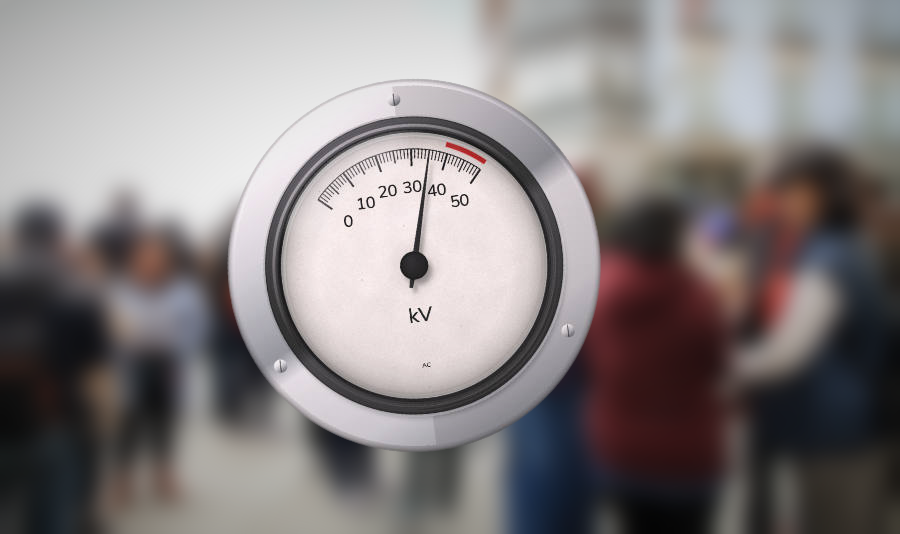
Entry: 35kV
